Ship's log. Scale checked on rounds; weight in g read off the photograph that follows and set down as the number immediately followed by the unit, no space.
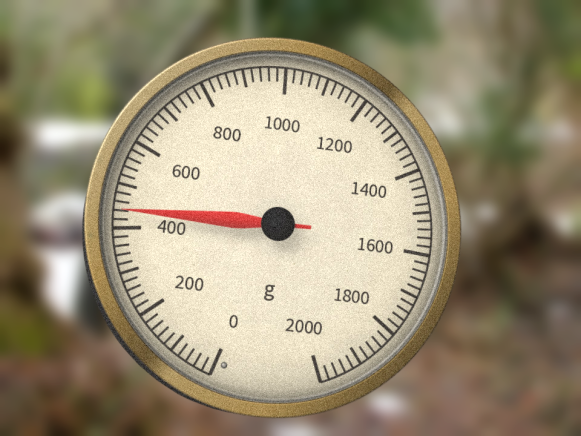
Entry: 440g
